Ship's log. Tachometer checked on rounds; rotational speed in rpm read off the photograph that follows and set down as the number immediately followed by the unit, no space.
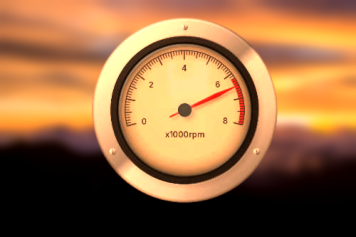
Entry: 6500rpm
